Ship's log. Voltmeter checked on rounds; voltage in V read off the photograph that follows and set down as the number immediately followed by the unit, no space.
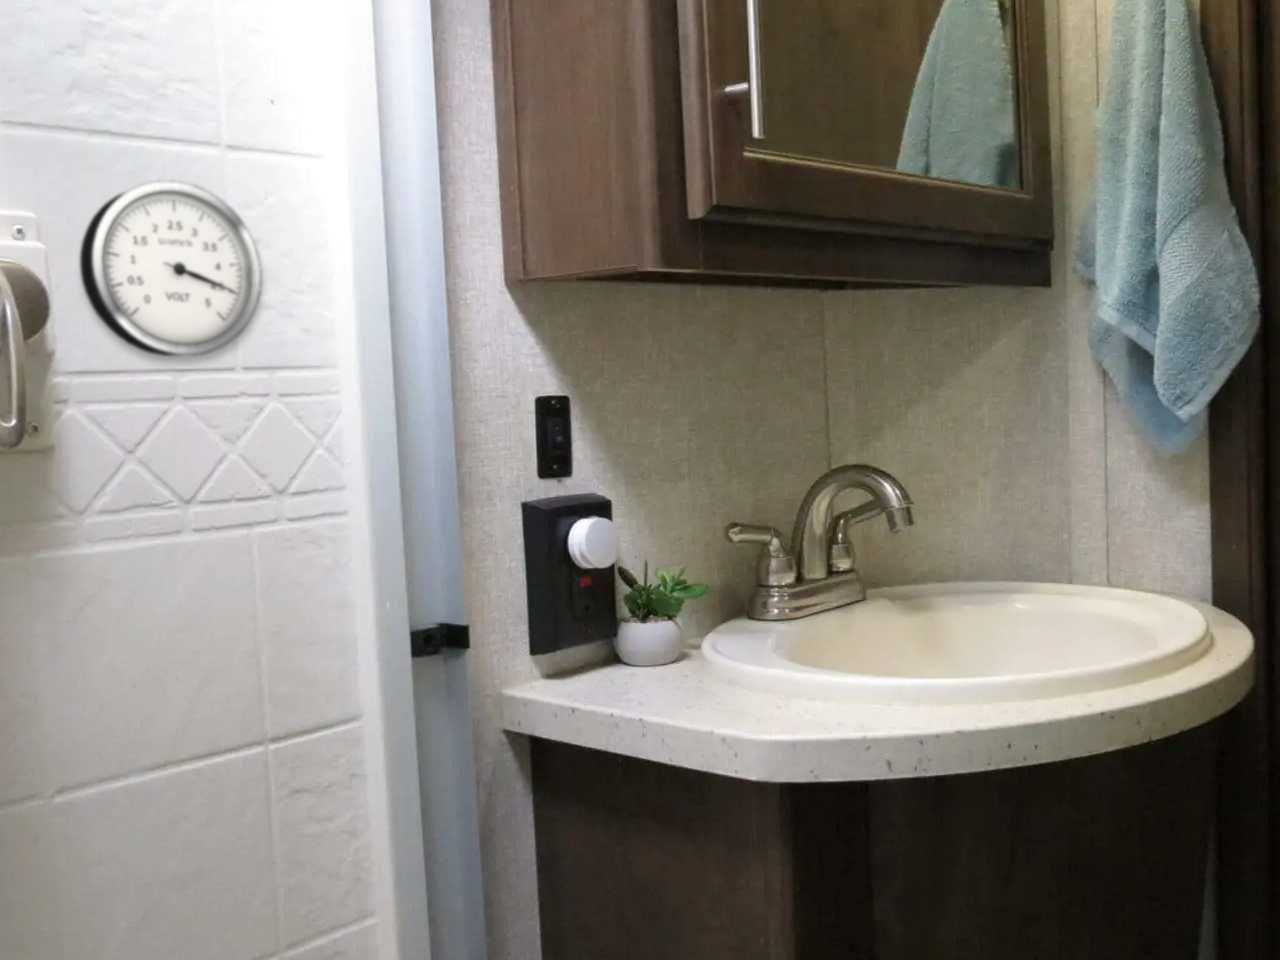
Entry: 4.5V
